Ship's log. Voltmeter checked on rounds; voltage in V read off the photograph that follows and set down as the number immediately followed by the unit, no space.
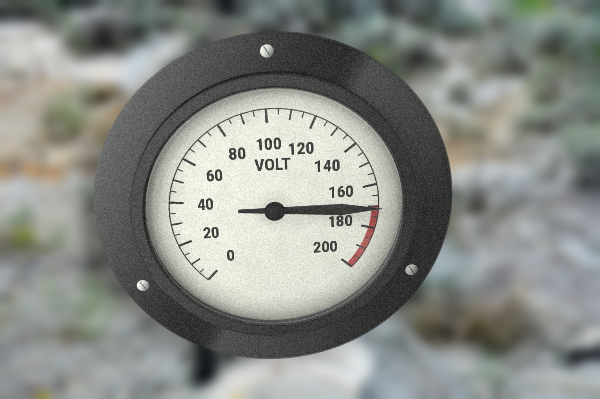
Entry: 170V
